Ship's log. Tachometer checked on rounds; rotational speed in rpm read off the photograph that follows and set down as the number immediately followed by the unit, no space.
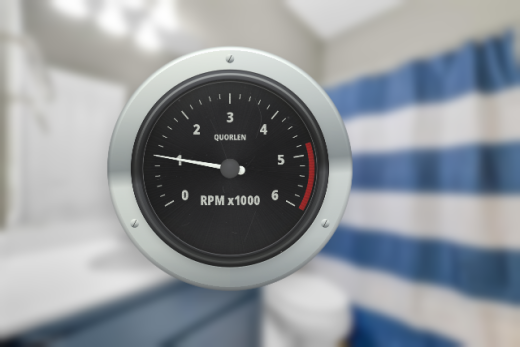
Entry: 1000rpm
